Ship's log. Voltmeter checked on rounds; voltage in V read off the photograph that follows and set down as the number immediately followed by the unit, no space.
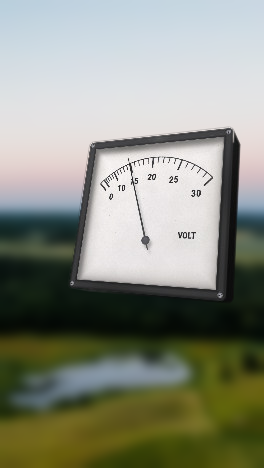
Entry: 15V
